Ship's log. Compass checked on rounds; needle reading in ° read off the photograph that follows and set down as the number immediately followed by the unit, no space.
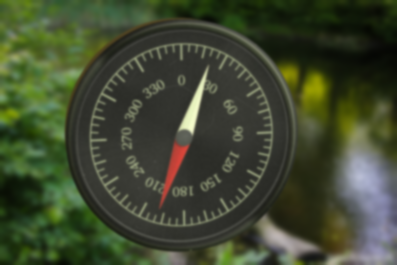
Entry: 200°
